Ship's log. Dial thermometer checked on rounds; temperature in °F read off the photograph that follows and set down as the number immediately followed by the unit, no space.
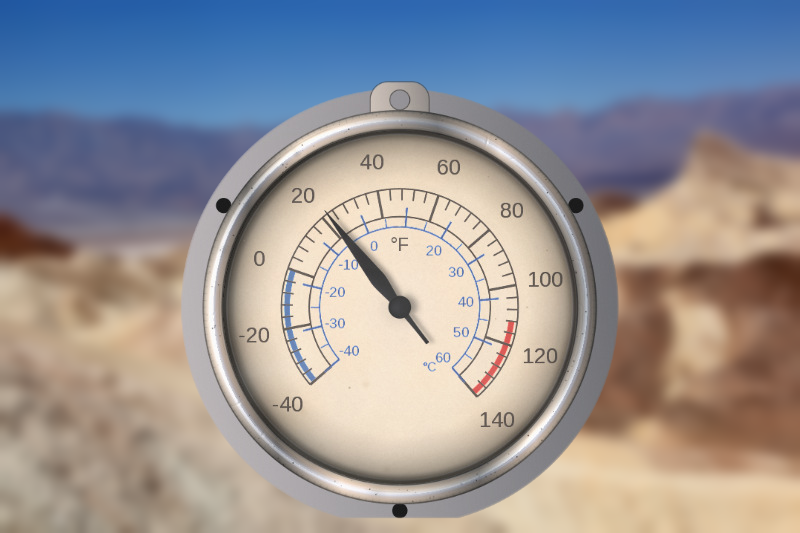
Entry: 22°F
